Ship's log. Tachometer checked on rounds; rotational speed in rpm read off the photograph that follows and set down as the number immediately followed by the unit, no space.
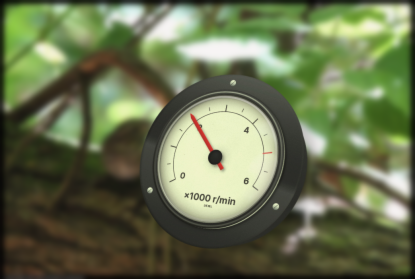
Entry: 2000rpm
